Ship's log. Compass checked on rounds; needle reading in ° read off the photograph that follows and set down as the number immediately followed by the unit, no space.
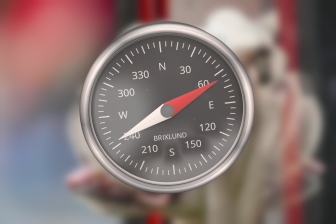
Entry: 65°
